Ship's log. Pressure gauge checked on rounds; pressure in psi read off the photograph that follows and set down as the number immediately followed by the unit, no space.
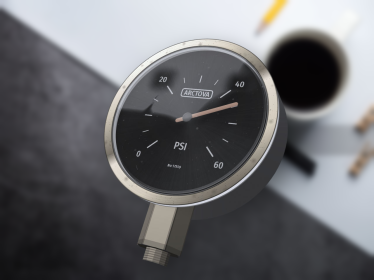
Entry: 45psi
